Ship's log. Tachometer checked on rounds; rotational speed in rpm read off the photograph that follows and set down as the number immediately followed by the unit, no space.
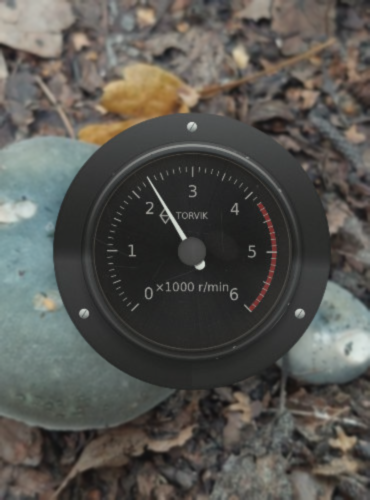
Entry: 2300rpm
